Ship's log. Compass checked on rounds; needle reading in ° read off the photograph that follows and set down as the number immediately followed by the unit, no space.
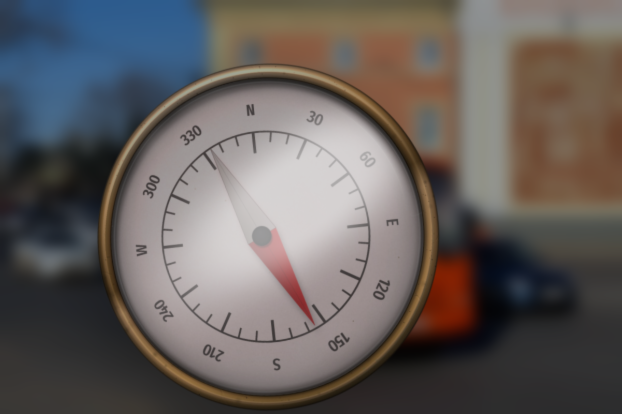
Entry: 155°
